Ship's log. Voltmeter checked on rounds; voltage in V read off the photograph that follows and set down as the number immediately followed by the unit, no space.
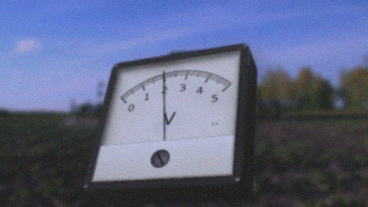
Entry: 2V
